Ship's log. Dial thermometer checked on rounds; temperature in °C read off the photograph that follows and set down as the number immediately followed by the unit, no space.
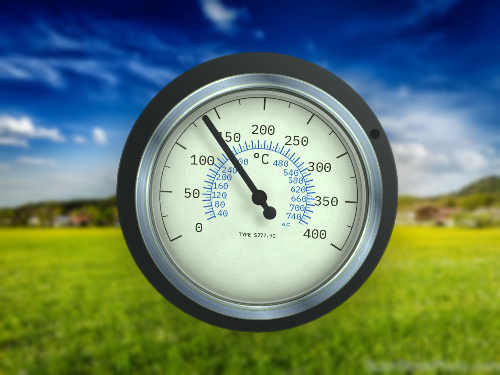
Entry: 137.5°C
